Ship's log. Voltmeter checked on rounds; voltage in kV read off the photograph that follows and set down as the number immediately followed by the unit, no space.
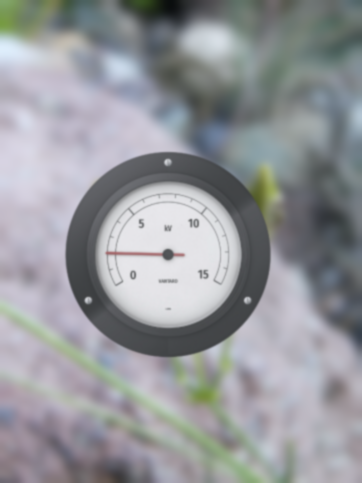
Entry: 2kV
